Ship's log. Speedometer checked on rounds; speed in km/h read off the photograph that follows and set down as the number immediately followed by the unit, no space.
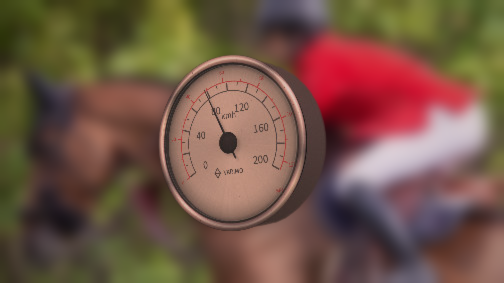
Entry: 80km/h
